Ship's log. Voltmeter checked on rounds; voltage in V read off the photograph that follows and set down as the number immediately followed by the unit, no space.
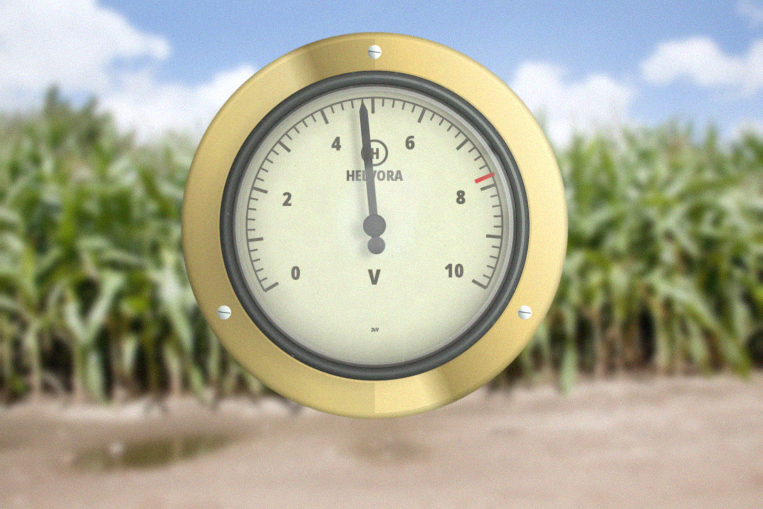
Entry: 4.8V
